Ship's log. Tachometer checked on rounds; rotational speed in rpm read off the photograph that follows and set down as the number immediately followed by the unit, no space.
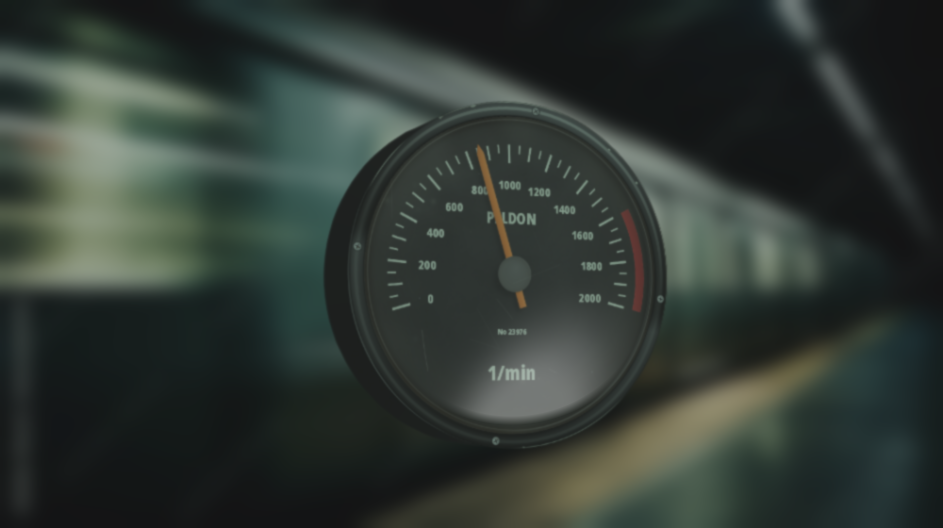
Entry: 850rpm
